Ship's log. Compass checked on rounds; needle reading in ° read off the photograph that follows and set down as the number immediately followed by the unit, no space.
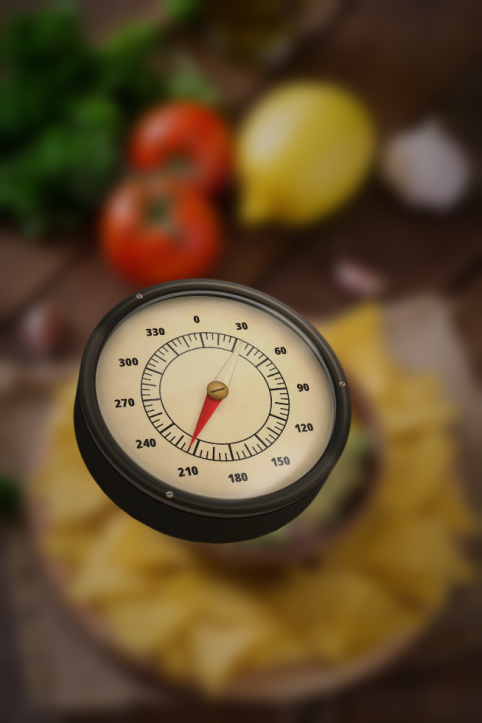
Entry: 215°
